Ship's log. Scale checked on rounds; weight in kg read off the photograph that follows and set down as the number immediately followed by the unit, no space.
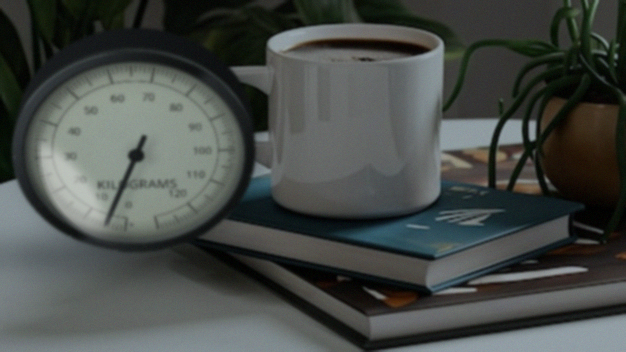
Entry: 5kg
